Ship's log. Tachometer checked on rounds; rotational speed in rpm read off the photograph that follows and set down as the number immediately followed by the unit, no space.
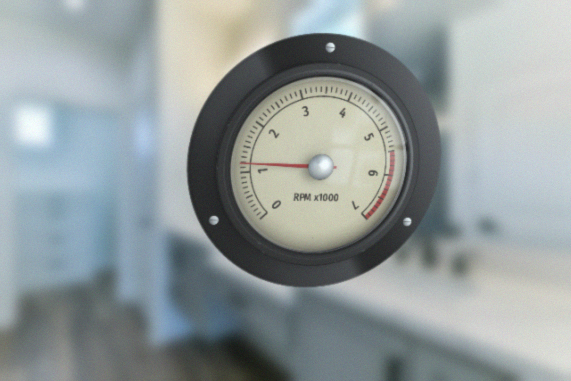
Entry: 1200rpm
